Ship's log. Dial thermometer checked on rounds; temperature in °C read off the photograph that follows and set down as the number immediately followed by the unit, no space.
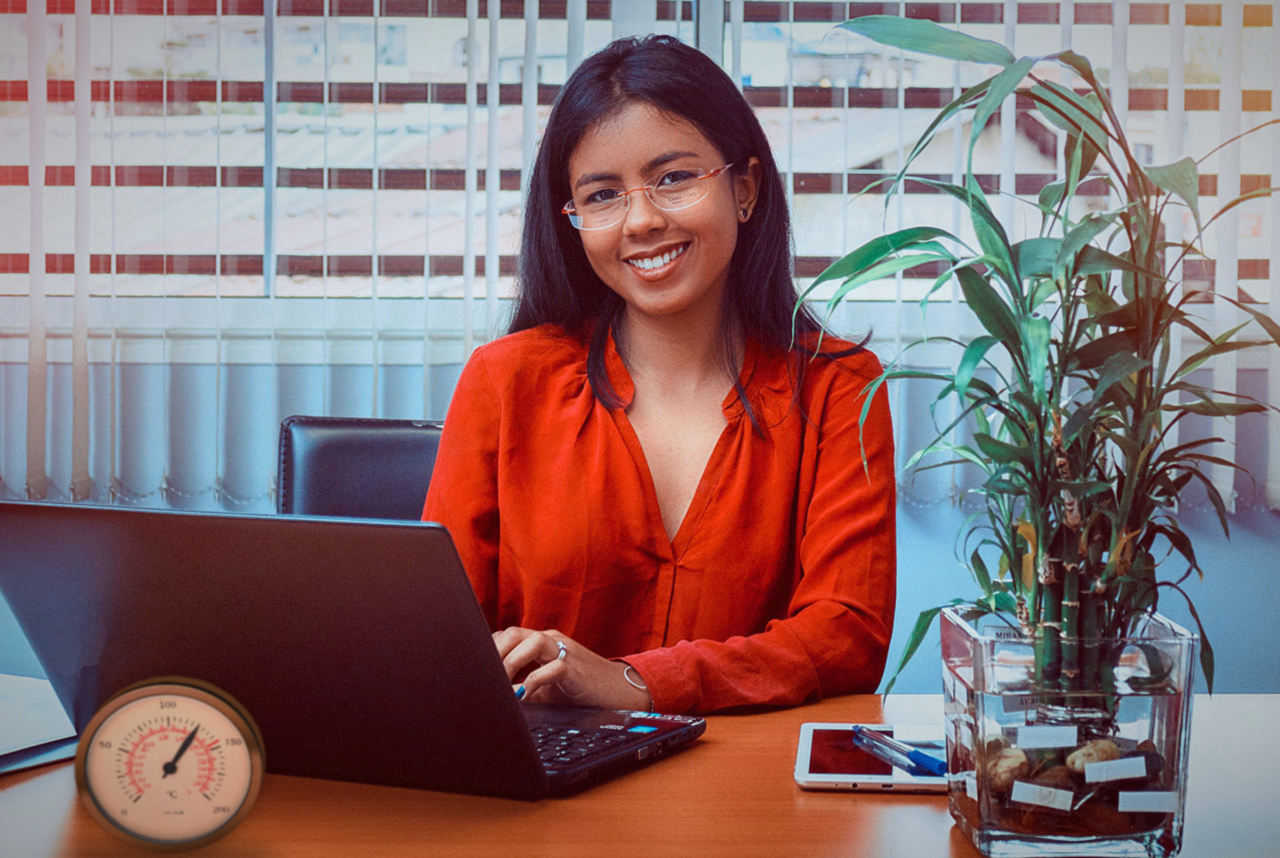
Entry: 125°C
